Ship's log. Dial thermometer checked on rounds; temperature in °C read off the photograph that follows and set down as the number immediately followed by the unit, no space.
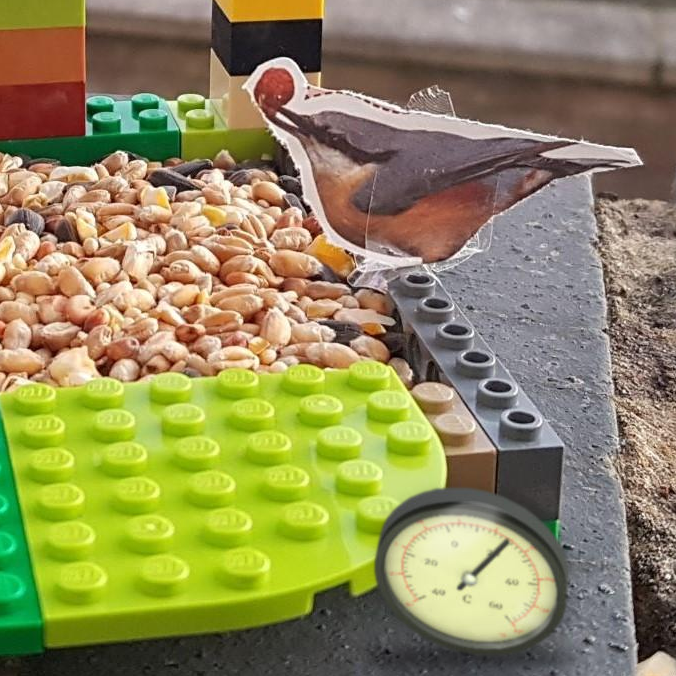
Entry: 20°C
